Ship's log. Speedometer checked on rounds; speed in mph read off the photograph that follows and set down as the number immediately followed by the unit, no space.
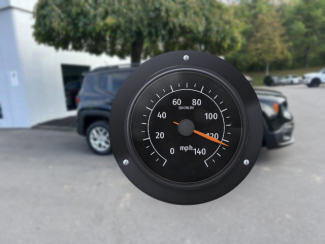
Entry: 122.5mph
